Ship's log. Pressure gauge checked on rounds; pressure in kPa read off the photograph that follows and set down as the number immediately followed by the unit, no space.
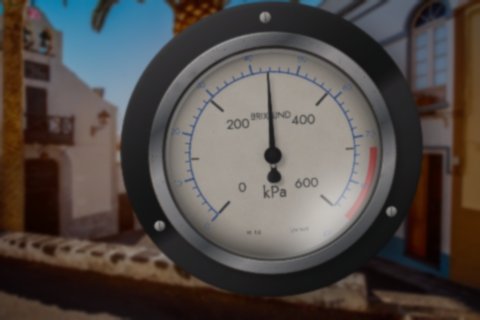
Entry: 300kPa
